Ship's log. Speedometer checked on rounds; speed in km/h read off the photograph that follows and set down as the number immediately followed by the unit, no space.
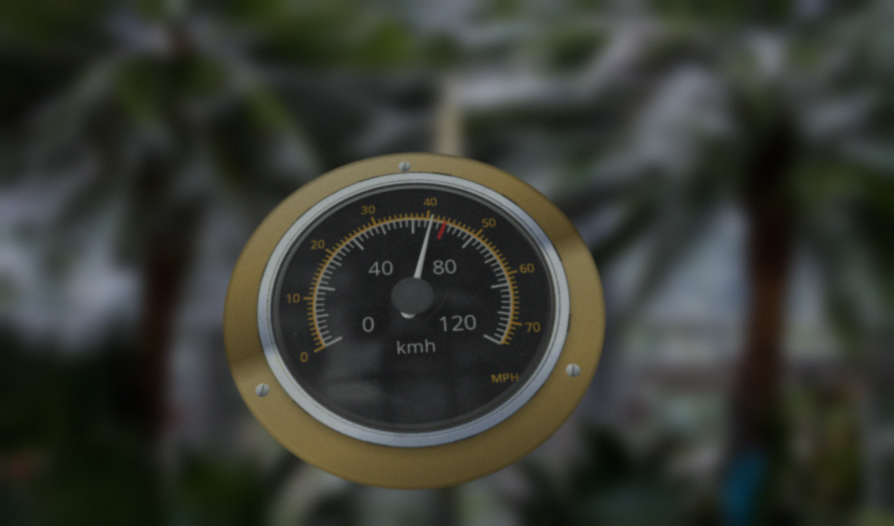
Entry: 66km/h
